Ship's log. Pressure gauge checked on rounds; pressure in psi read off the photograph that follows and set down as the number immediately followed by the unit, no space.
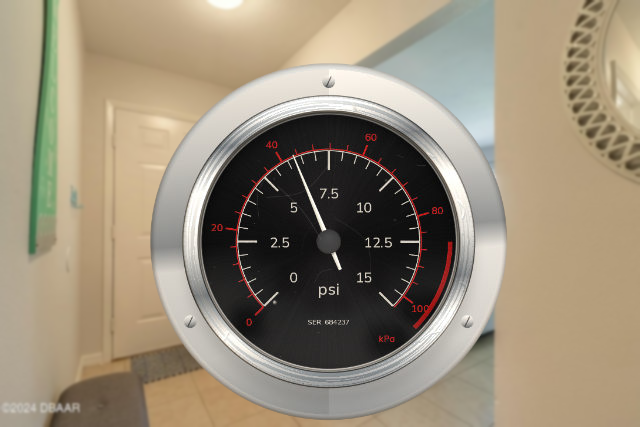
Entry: 6.25psi
